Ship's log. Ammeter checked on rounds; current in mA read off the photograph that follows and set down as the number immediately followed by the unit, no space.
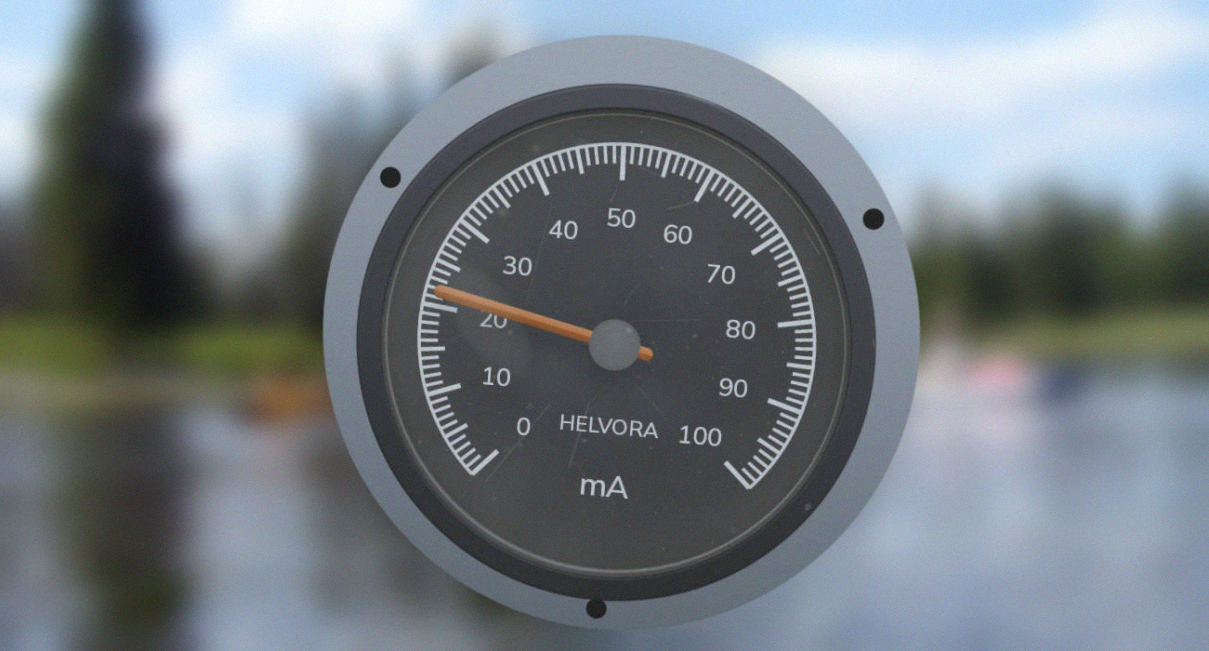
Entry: 22mA
